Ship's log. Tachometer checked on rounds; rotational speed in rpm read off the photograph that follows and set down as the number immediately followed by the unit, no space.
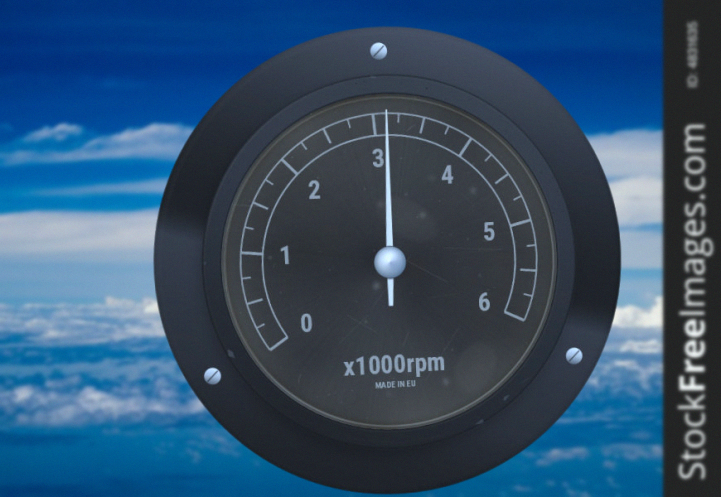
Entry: 3125rpm
